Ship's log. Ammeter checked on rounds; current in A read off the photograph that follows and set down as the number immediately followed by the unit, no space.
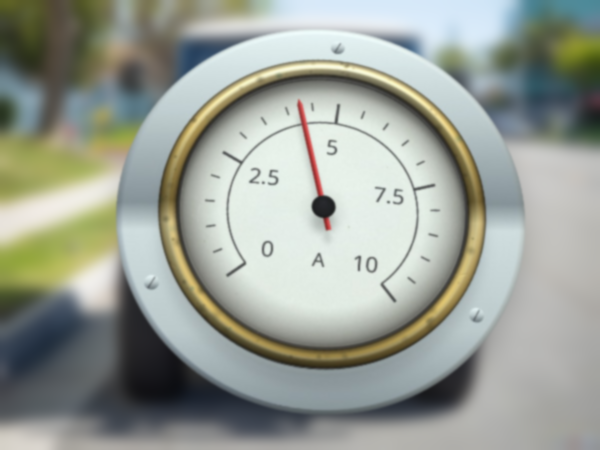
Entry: 4.25A
